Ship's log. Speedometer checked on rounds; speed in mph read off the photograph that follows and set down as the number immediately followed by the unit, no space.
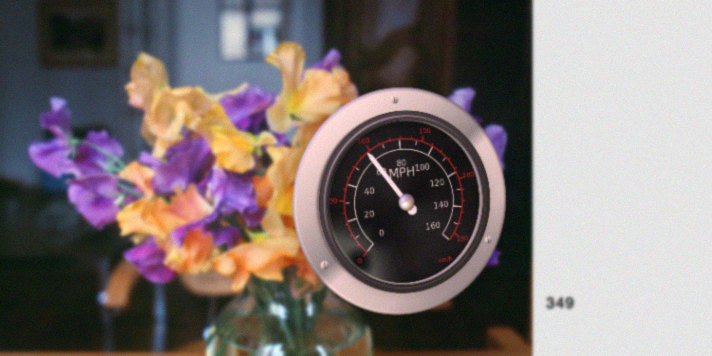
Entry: 60mph
